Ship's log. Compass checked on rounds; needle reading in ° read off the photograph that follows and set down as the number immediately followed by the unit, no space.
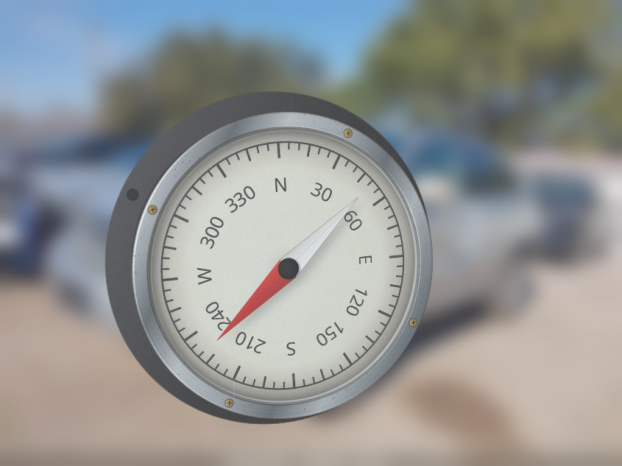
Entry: 230°
